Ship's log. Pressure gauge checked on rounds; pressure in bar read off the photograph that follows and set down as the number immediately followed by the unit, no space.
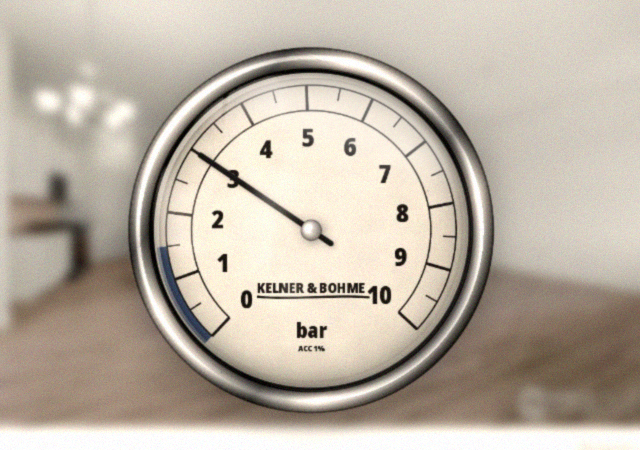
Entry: 3bar
